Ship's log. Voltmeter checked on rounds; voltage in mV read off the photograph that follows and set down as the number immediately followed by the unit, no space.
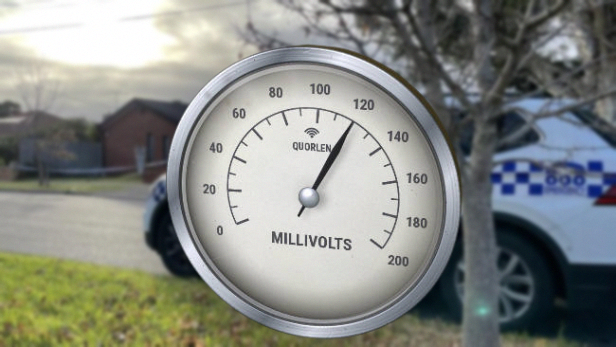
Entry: 120mV
